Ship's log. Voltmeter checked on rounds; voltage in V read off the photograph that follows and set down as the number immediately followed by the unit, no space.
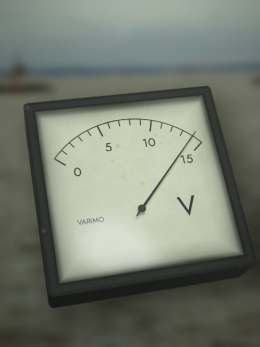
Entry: 14V
